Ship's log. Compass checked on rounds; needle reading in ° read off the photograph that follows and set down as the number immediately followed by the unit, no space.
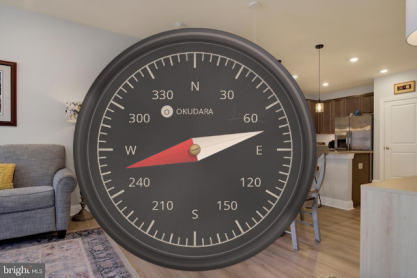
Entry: 255°
